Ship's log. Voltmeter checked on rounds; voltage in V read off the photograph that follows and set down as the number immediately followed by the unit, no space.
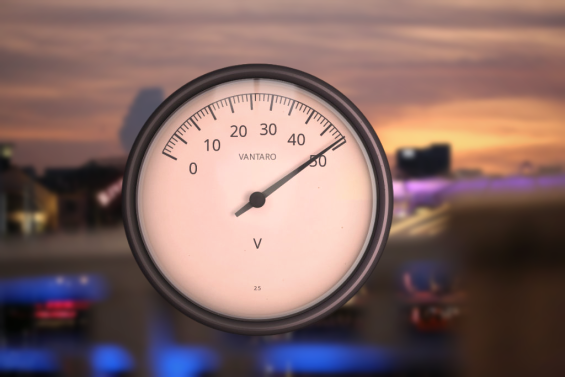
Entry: 49V
